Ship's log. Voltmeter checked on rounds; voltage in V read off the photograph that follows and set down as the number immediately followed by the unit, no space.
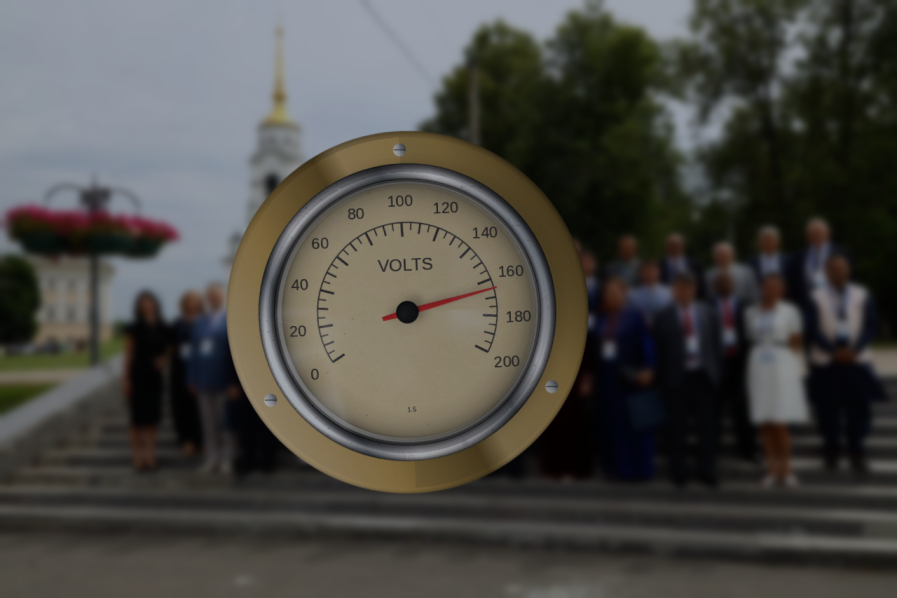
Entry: 165V
